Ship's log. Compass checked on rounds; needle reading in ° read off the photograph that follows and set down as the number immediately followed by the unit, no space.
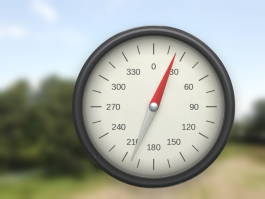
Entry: 22.5°
